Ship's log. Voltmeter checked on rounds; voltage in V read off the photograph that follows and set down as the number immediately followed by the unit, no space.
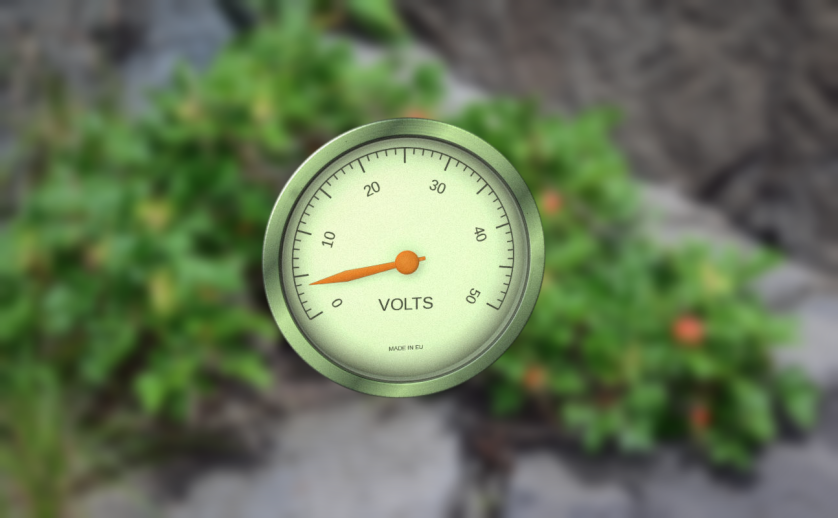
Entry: 4V
